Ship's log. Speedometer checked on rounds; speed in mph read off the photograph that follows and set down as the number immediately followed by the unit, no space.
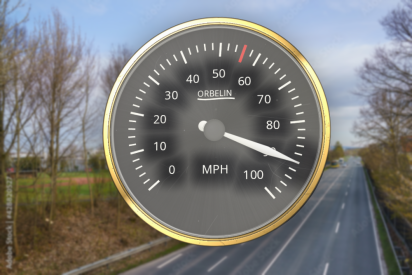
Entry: 90mph
